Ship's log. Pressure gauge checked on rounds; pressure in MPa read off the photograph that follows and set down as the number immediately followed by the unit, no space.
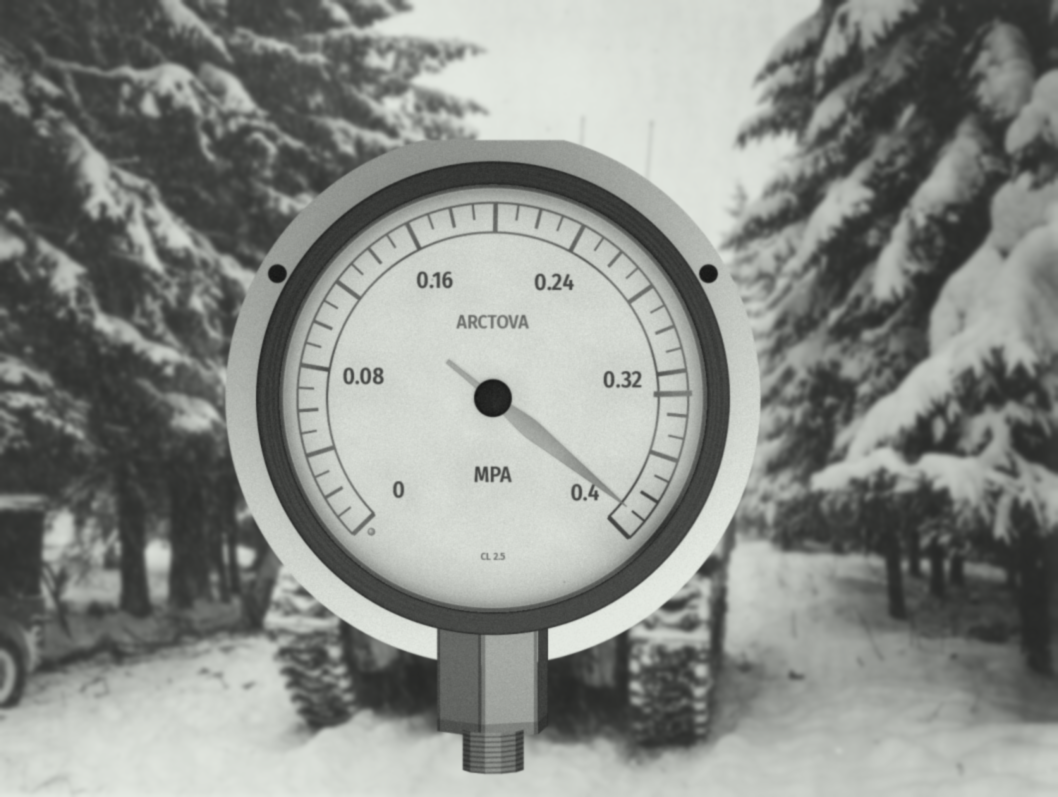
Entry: 0.39MPa
